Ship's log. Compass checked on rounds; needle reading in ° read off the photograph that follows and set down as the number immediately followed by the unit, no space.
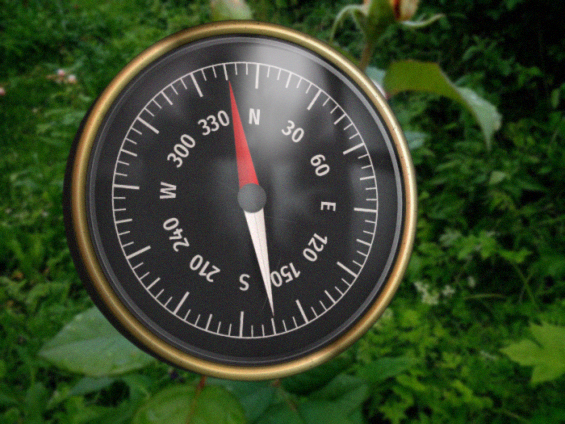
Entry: 345°
